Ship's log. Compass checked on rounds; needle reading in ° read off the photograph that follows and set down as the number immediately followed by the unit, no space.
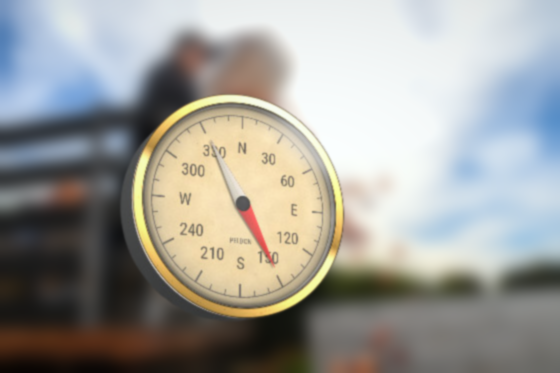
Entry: 150°
